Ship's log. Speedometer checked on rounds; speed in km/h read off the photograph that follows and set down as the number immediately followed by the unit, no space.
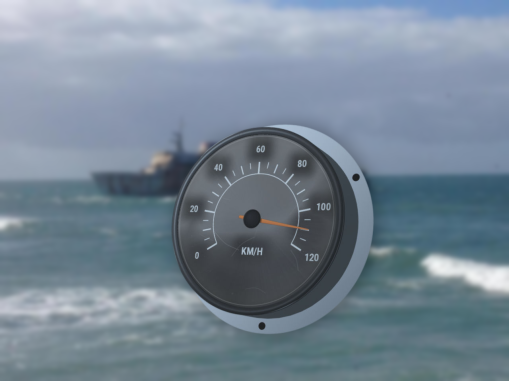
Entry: 110km/h
